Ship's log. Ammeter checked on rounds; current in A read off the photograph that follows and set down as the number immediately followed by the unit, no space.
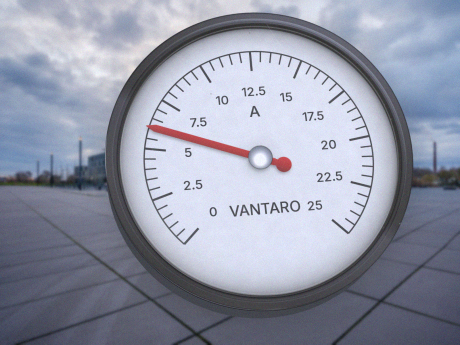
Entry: 6A
